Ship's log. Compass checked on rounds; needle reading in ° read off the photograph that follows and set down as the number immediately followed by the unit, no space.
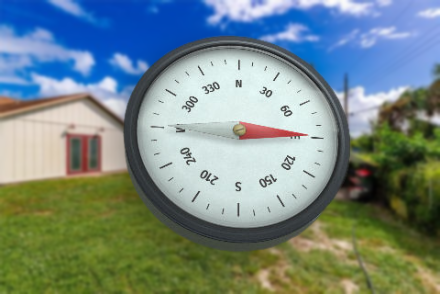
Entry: 90°
